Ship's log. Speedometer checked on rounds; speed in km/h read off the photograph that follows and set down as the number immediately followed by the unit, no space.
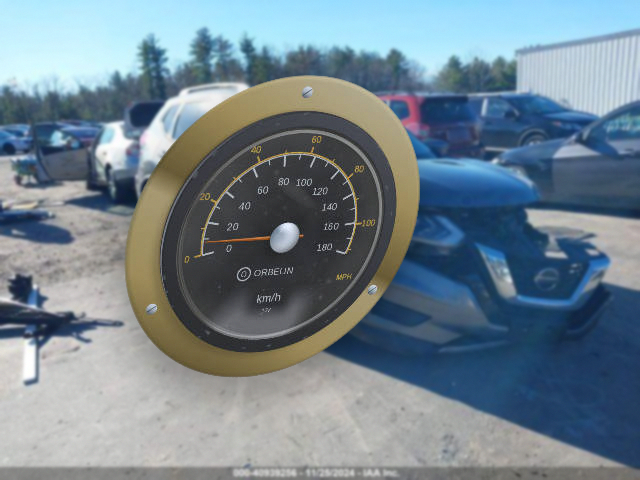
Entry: 10km/h
